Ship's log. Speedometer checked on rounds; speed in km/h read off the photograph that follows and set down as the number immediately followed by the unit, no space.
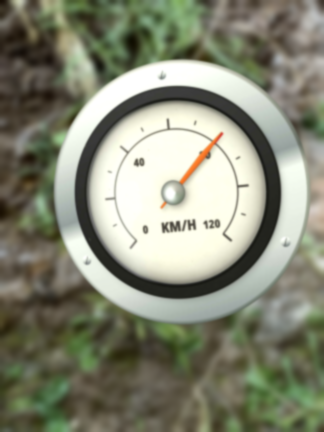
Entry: 80km/h
